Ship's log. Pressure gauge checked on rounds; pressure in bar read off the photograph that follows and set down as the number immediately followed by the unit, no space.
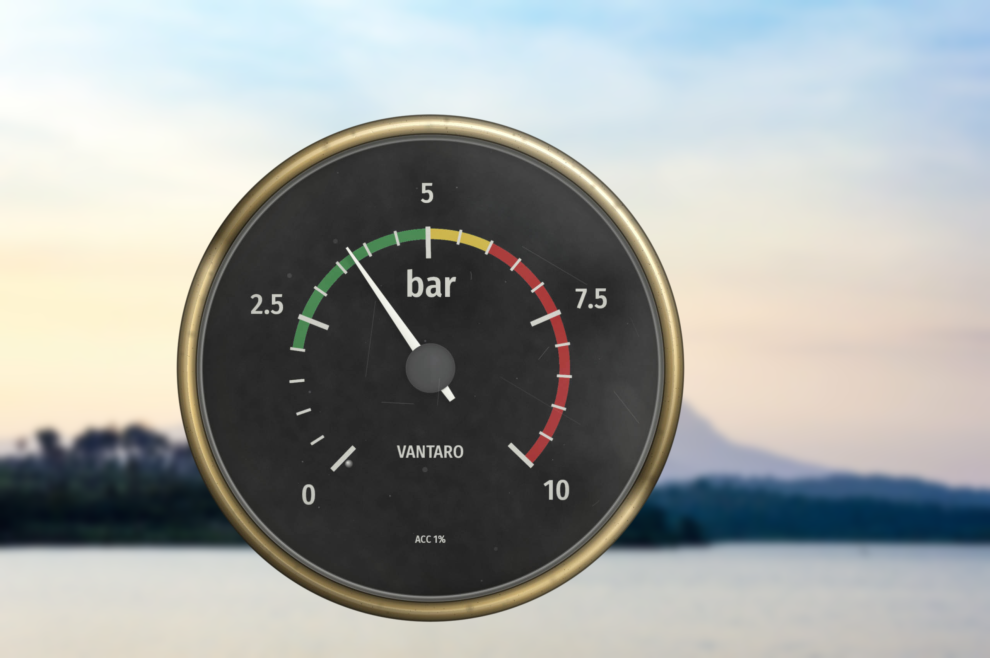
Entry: 3.75bar
